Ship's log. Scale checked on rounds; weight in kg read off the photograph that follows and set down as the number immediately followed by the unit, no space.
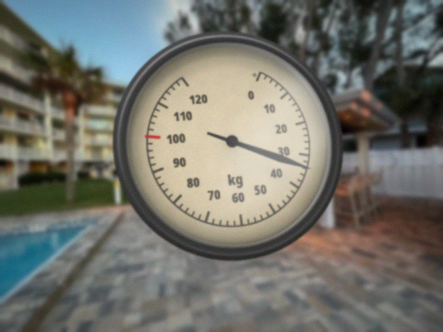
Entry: 34kg
